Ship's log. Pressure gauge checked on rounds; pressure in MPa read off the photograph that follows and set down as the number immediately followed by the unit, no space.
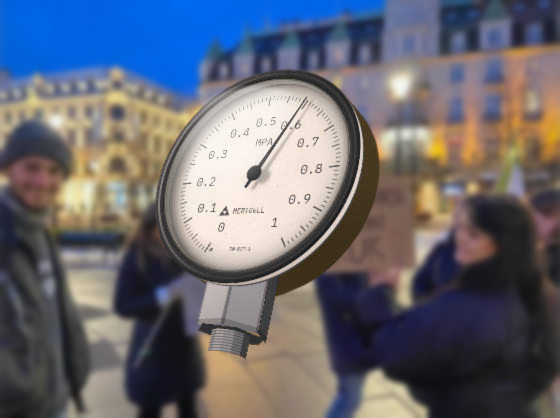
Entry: 0.6MPa
